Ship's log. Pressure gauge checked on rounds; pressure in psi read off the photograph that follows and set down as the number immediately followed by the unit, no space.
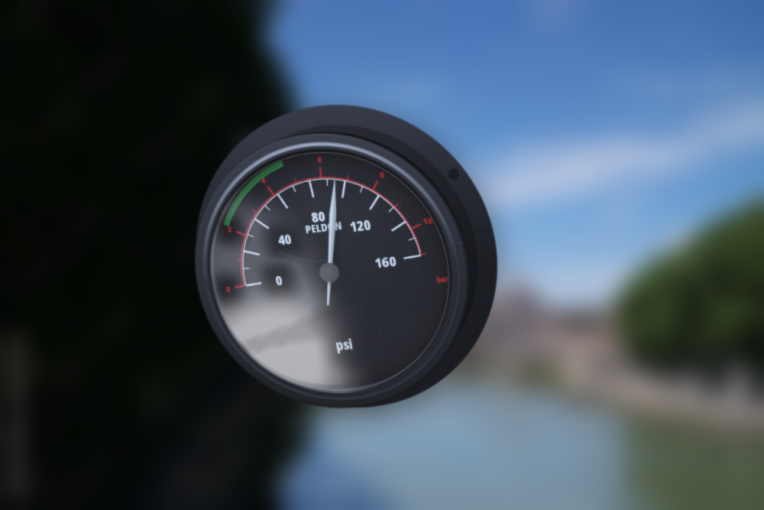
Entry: 95psi
